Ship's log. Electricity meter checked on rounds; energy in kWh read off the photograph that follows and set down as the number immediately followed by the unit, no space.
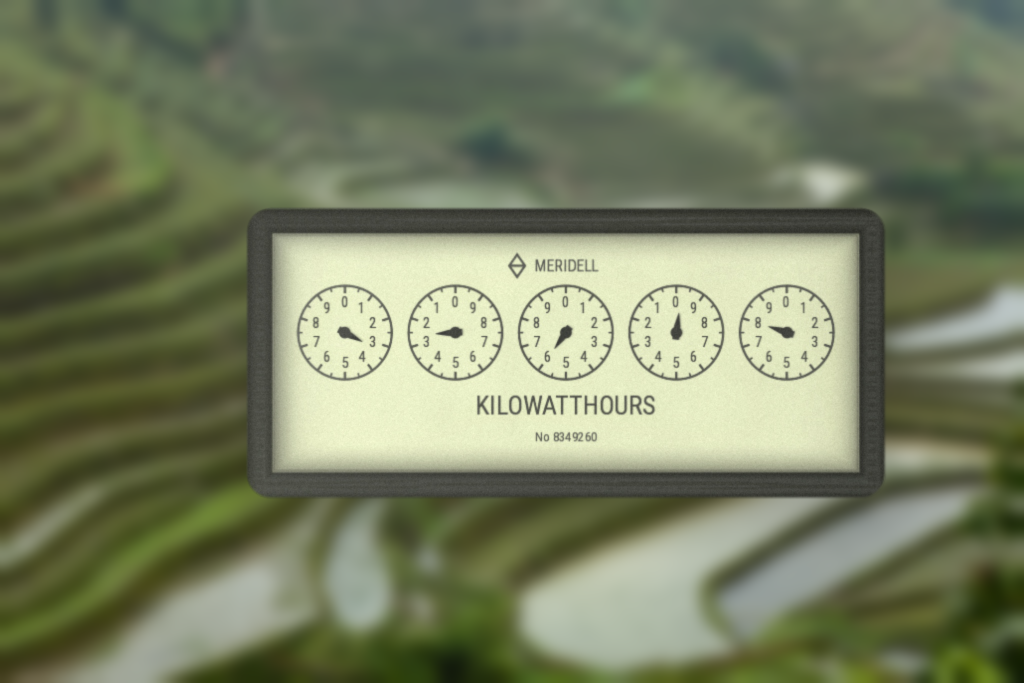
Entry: 32598kWh
